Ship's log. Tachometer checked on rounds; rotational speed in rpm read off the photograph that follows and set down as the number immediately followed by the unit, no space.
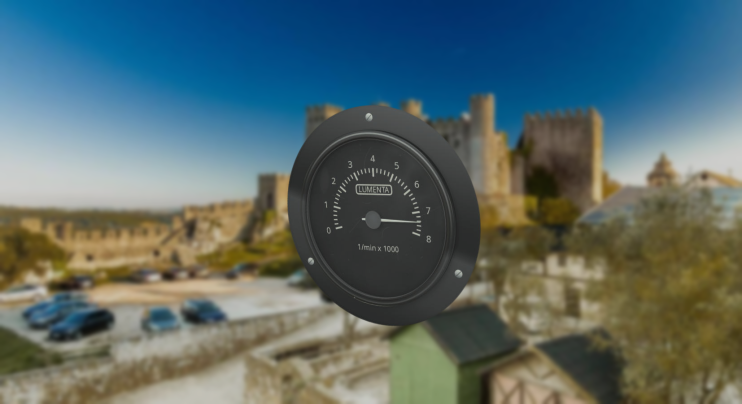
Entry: 7400rpm
